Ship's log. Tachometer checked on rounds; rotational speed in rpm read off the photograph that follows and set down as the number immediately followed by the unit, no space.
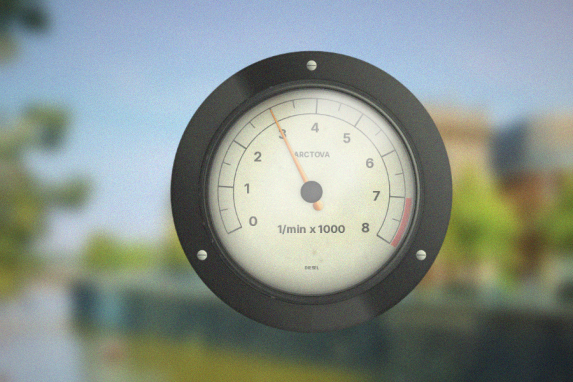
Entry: 3000rpm
